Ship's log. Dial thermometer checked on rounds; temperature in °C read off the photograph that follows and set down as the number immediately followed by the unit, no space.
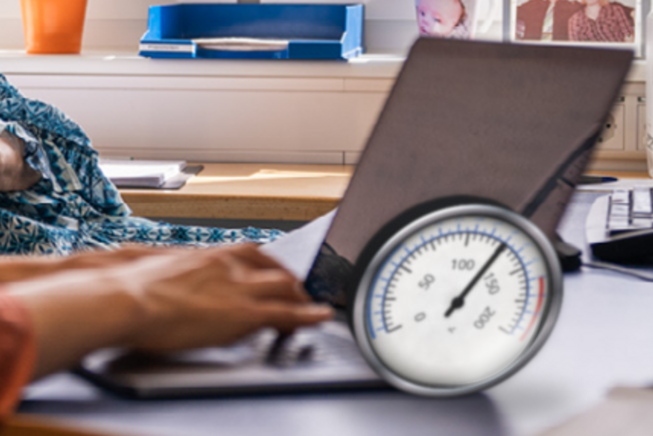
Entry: 125°C
